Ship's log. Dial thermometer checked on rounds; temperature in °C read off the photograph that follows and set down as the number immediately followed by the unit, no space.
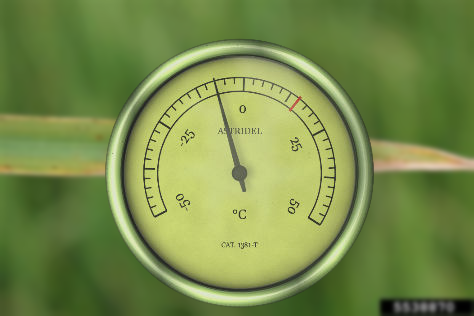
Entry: -7.5°C
